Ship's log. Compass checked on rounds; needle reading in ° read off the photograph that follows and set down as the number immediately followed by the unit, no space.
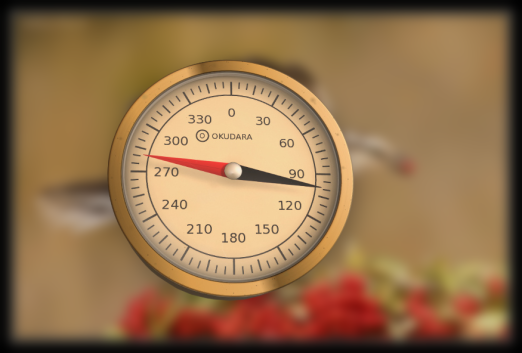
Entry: 280°
